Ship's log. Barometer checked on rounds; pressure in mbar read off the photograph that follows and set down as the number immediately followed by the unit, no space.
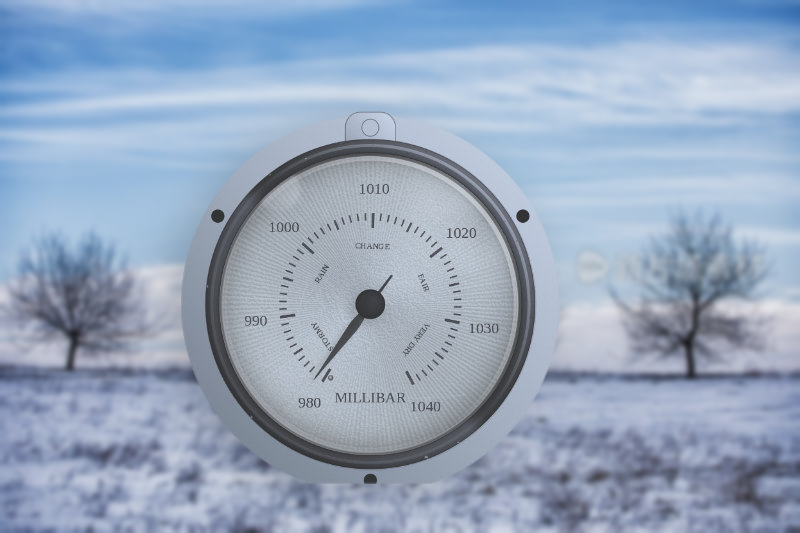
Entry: 981mbar
